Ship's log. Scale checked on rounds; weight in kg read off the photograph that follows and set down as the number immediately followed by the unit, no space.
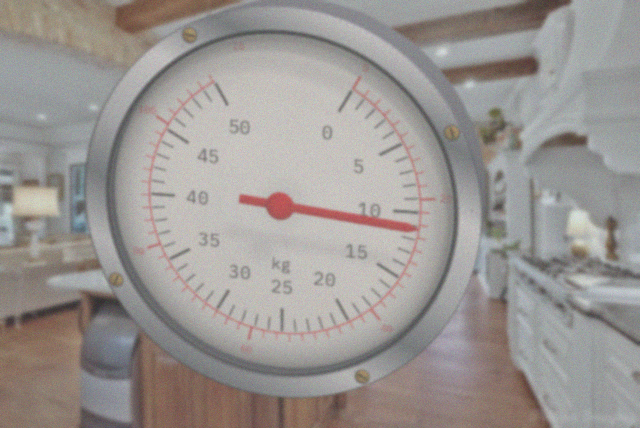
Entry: 11kg
